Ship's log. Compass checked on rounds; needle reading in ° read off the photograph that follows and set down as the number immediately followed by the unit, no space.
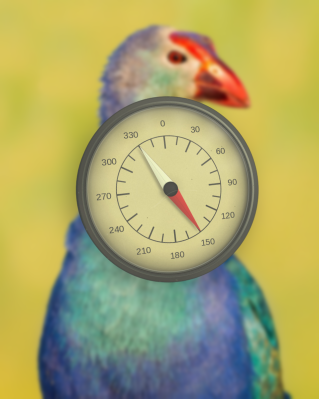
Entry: 150°
